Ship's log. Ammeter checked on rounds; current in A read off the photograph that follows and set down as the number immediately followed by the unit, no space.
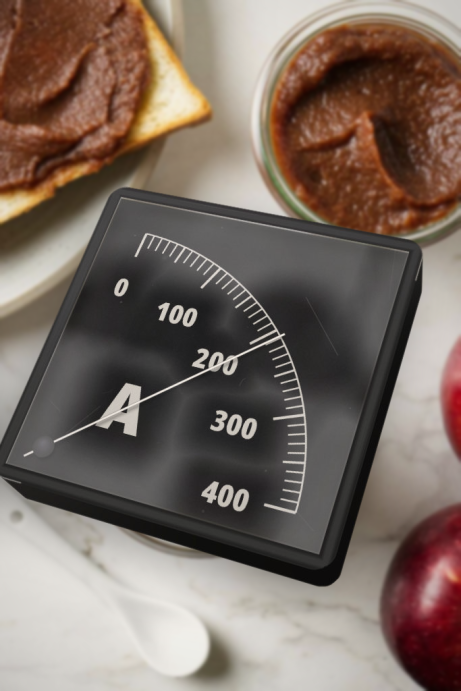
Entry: 210A
